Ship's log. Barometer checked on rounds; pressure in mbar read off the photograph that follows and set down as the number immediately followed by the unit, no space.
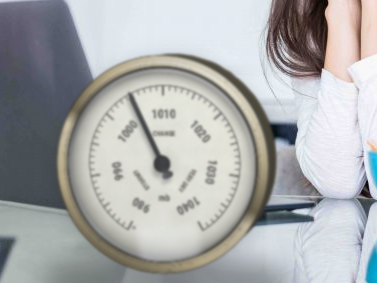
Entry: 1005mbar
